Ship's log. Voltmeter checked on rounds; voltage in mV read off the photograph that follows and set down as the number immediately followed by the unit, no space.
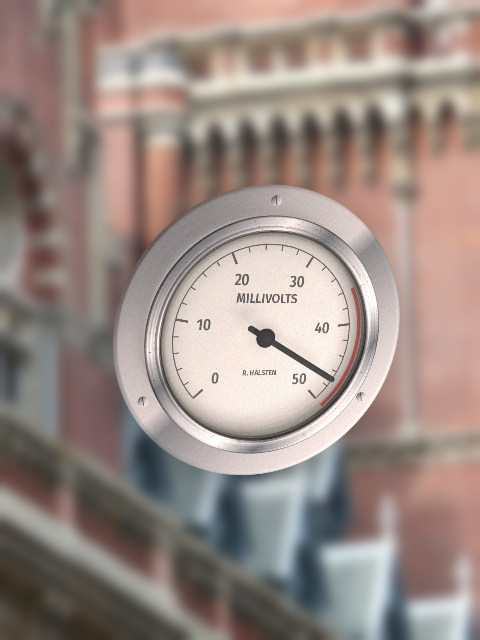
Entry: 47mV
